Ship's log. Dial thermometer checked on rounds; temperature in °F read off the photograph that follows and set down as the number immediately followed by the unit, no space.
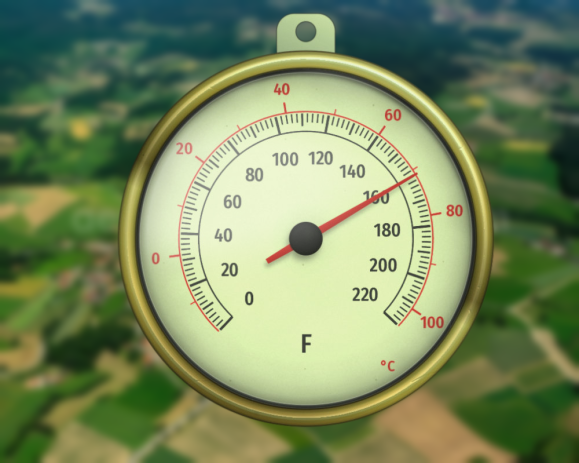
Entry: 160°F
